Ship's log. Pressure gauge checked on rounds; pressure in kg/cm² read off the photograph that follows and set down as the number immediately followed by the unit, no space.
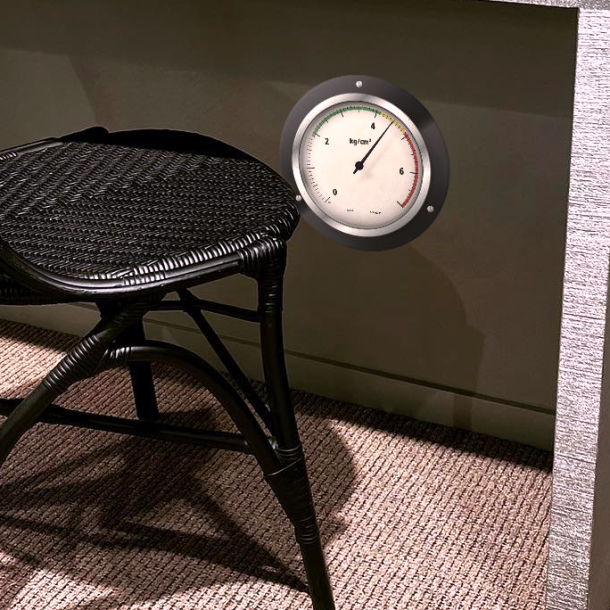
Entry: 4.5kg/cm²
